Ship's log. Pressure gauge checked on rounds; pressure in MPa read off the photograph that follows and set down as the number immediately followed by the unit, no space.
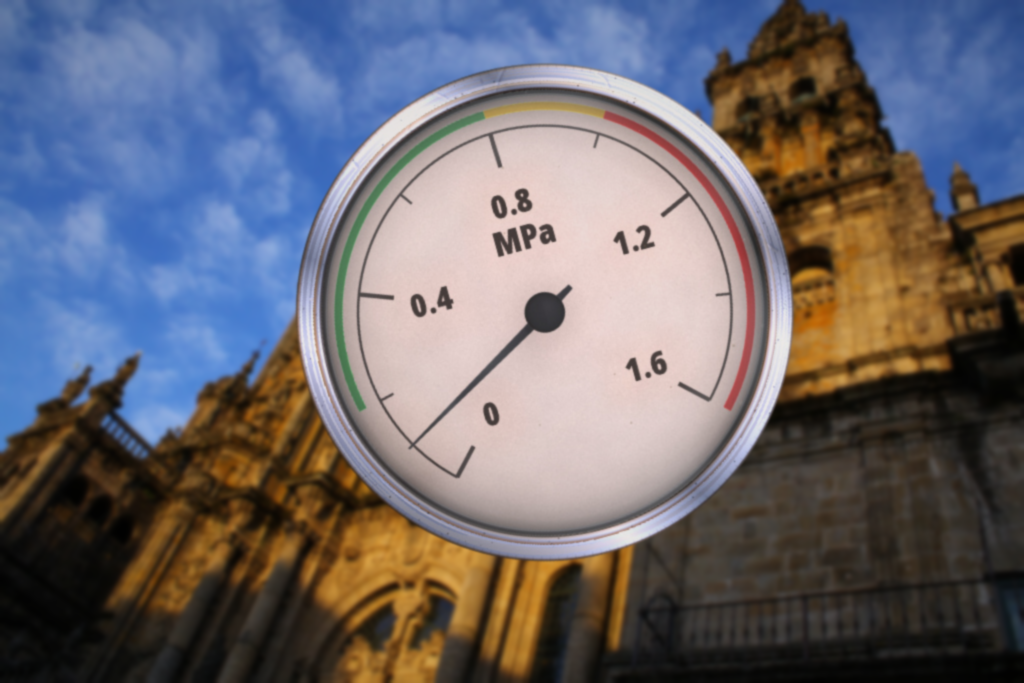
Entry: 0.1MPa
